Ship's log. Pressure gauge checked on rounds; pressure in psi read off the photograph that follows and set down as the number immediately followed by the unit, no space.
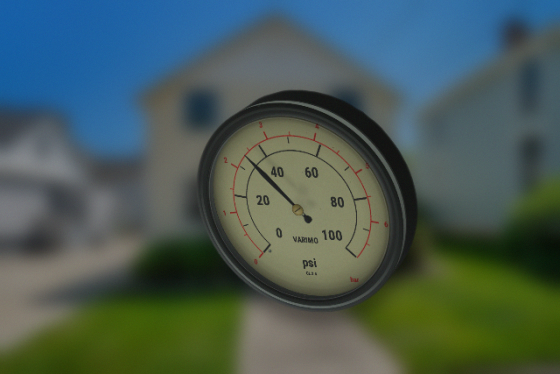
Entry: 35psi
